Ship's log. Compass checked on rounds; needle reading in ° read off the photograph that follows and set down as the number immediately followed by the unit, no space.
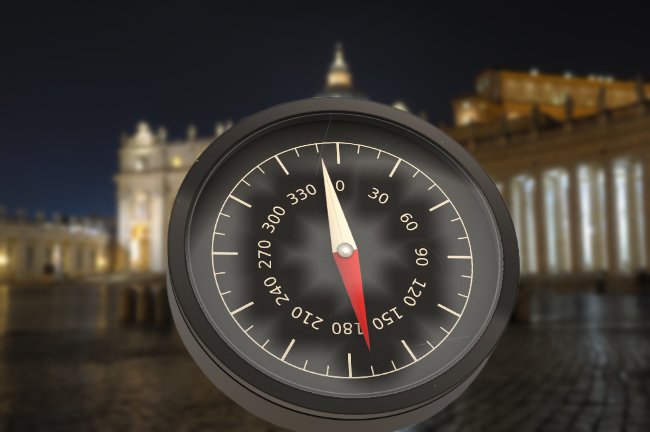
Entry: 170°
